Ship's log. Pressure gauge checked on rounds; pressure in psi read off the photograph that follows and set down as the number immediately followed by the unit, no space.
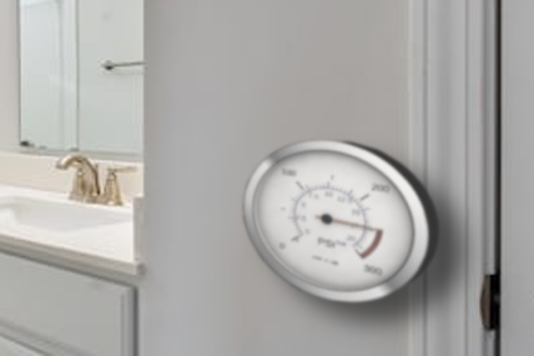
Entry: 250psi
